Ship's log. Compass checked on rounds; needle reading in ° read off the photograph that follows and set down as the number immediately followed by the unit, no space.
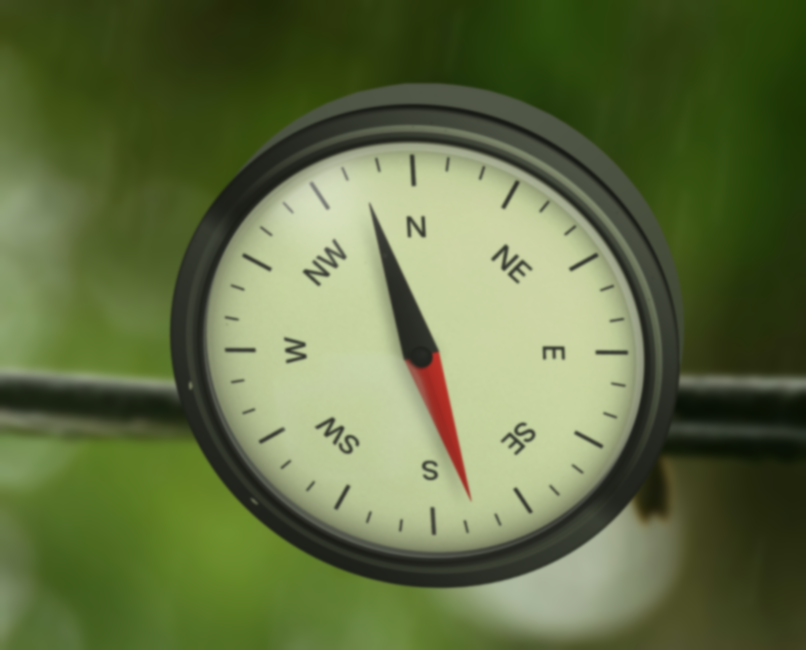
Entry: 165°
